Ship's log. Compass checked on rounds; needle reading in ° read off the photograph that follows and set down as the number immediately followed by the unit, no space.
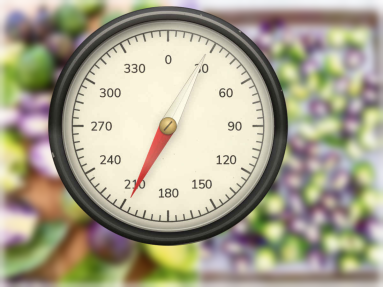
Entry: 207.5°
